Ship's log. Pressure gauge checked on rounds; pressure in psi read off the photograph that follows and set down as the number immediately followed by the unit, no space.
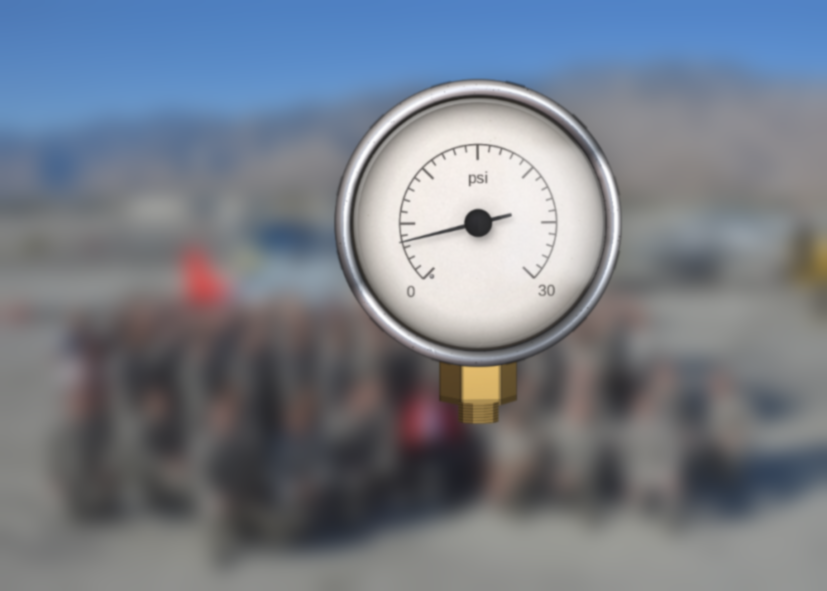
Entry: 3.5psi
